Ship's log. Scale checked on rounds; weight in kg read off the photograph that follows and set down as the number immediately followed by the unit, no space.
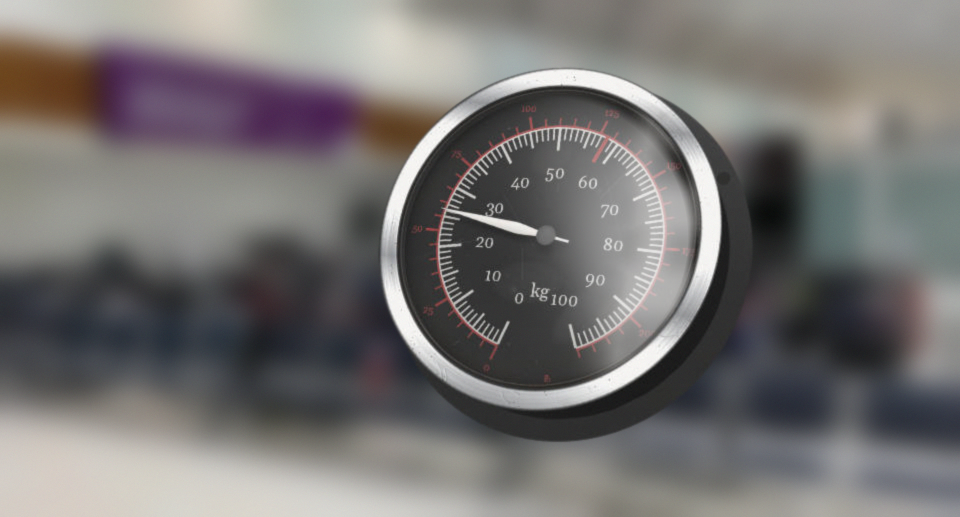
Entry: 26kg
